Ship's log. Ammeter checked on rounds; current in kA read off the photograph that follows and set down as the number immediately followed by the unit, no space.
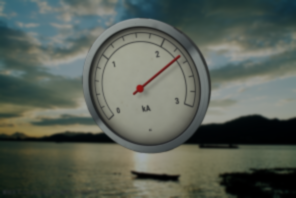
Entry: 2.3kA
